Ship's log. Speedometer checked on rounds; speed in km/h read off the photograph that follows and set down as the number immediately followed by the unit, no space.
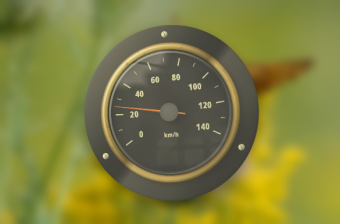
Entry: 25km/h
